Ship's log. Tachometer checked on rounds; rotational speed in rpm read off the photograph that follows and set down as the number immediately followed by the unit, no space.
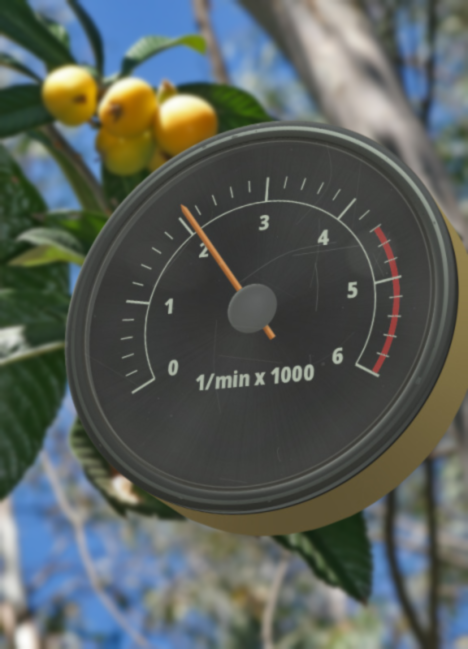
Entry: 2100rpm
